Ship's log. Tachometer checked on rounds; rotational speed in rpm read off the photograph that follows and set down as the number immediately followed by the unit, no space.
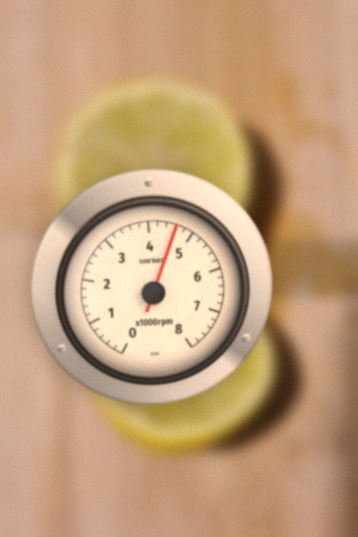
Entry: 4600rpm
